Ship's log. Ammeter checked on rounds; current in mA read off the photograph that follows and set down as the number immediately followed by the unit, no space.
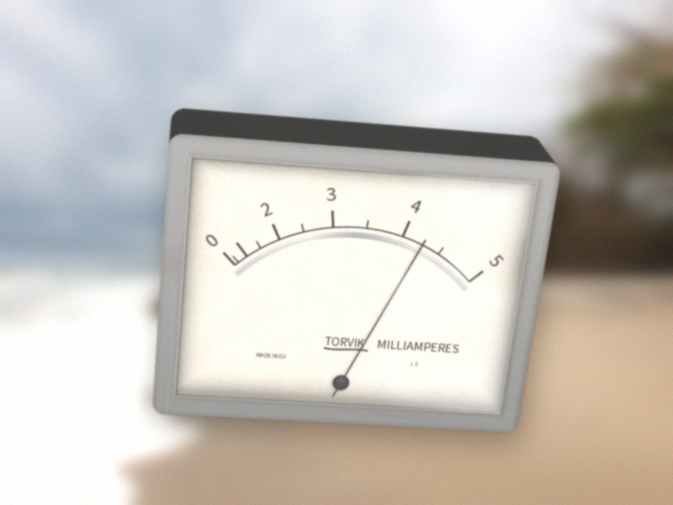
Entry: 4.25mA
